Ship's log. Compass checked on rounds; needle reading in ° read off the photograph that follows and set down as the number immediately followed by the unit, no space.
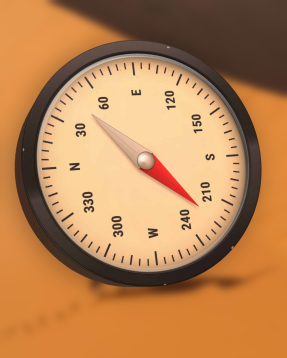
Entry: 225°
